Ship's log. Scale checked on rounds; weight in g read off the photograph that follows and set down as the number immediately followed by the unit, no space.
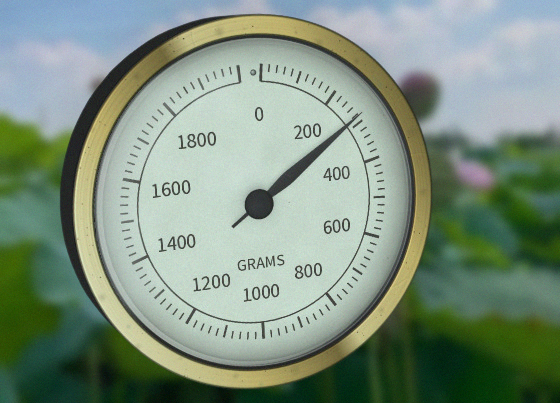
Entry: 280g
